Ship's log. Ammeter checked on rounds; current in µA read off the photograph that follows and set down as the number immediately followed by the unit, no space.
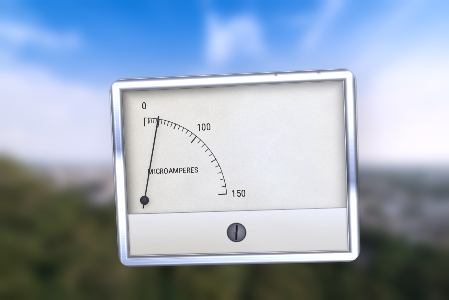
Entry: 50µA
